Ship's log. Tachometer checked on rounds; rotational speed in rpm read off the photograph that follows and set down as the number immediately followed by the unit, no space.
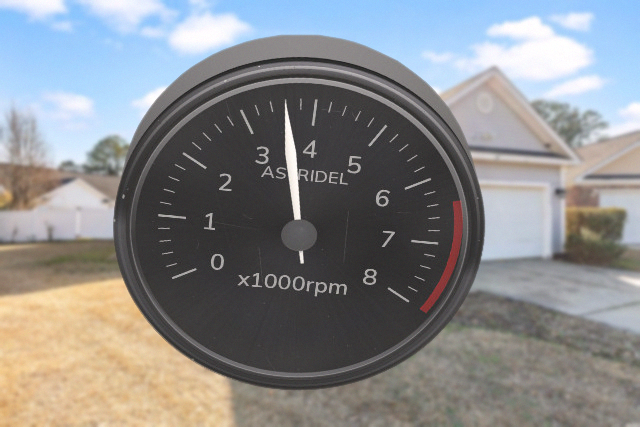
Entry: 3600rpm
